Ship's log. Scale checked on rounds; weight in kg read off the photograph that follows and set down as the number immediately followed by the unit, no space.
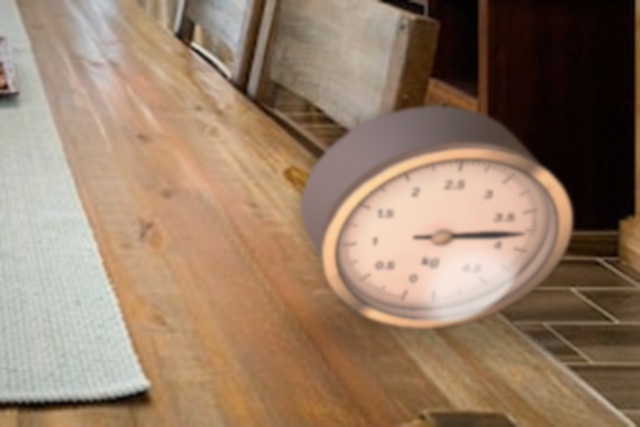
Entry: 3.75kg
